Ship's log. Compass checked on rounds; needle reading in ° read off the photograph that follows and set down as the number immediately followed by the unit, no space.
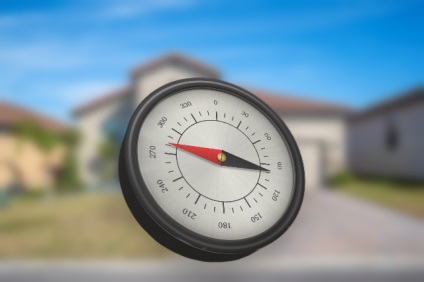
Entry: 280°
